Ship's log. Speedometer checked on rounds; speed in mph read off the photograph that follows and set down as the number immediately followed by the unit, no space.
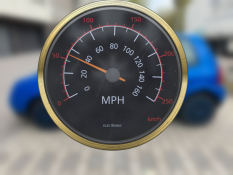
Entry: 35mph
